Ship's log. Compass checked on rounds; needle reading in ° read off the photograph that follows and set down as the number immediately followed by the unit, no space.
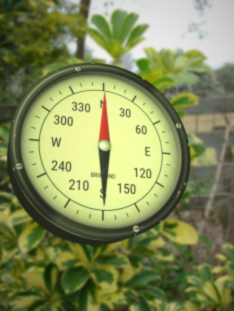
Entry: 0°
